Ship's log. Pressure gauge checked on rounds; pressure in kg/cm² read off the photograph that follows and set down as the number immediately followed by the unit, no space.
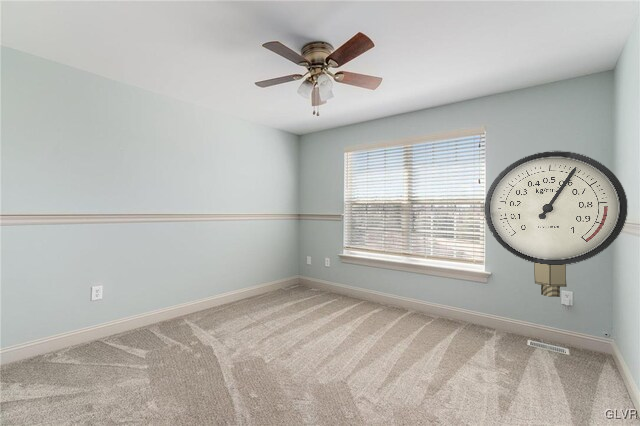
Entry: 0.6kg/cm²
